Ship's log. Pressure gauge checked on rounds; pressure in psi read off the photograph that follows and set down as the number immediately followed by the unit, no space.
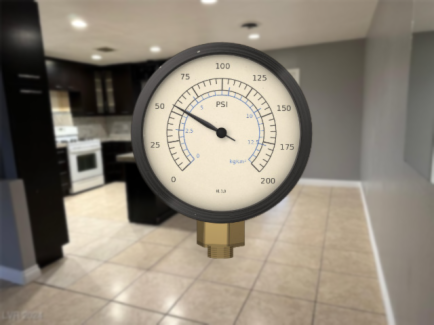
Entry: 55psi
